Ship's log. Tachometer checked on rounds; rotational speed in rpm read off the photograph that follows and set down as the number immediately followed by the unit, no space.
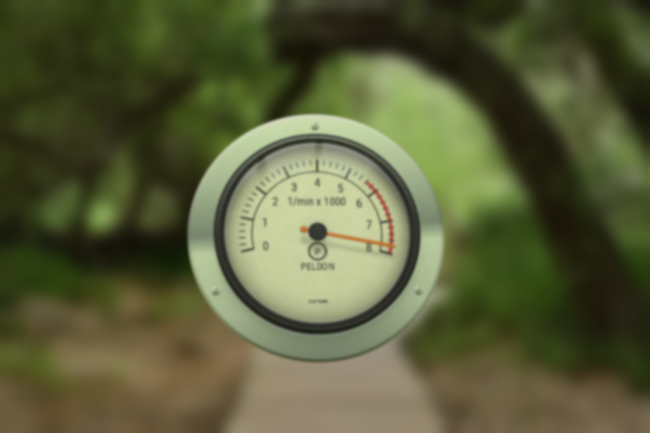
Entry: 7800rpm
